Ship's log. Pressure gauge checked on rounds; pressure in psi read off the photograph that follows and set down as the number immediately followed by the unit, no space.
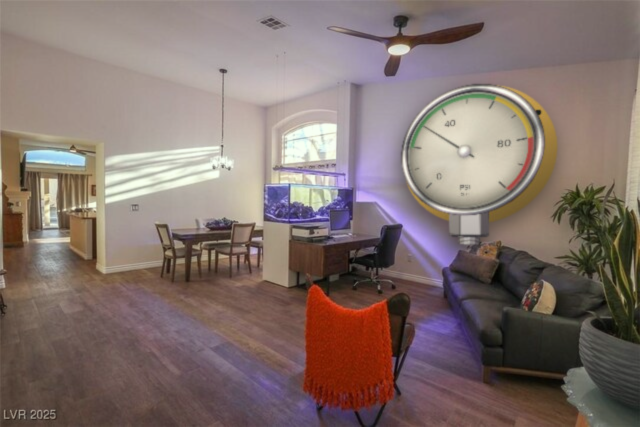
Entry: 30psi
